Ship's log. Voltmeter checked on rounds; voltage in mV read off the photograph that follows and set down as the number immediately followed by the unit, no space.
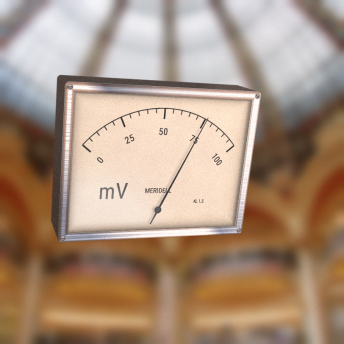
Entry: 75mV
